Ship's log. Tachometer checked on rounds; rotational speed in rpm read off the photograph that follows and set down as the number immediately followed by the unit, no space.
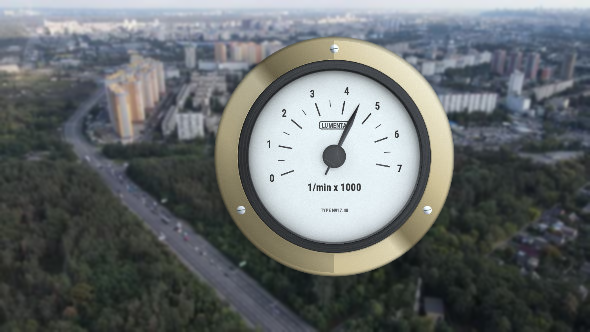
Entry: 4500rpm
